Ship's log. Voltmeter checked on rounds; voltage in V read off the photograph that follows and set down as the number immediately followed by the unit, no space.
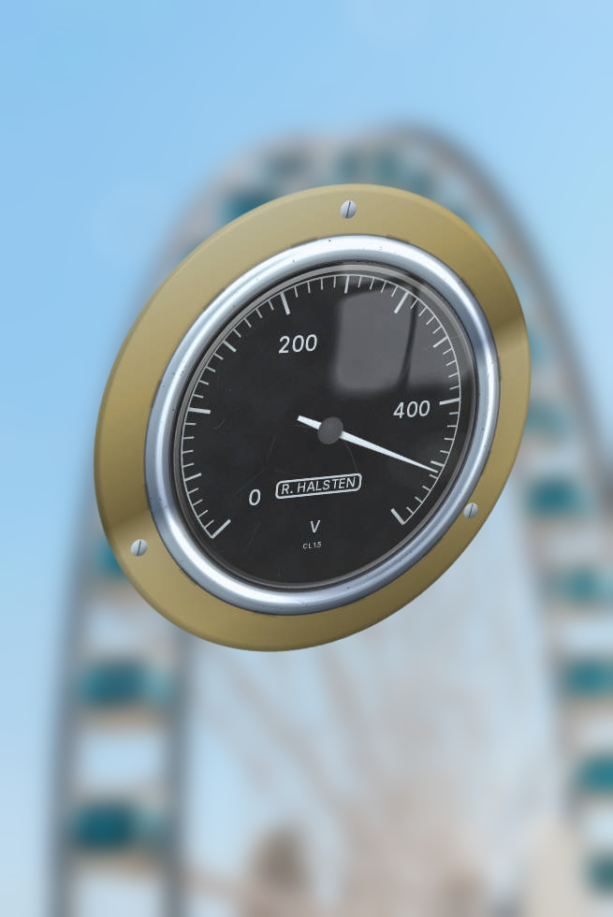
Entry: 455V
